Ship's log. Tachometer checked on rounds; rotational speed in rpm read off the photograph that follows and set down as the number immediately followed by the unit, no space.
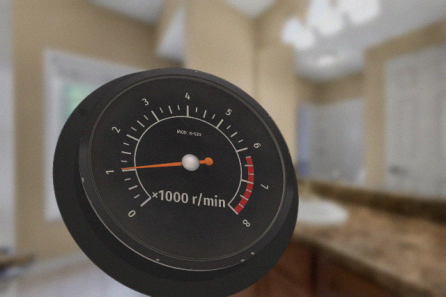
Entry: 1000rpm
